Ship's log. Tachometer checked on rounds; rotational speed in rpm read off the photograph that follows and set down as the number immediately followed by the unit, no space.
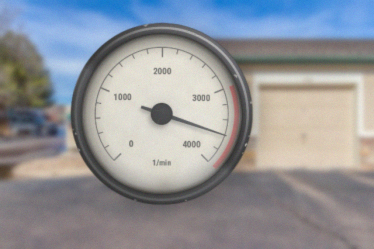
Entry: 3600rpm
